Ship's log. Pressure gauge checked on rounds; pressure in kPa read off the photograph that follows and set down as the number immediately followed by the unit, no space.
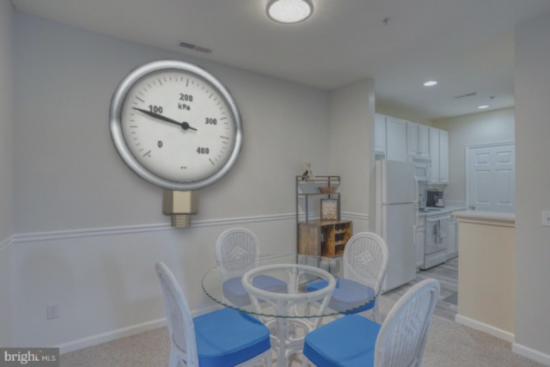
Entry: 80kPa
